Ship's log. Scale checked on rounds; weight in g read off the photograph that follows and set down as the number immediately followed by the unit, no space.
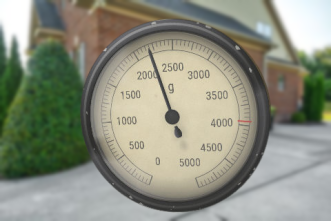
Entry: 2200g
